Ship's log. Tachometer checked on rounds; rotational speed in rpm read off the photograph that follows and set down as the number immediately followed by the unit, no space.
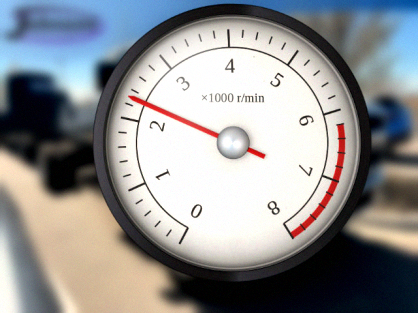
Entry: 2300rpm
